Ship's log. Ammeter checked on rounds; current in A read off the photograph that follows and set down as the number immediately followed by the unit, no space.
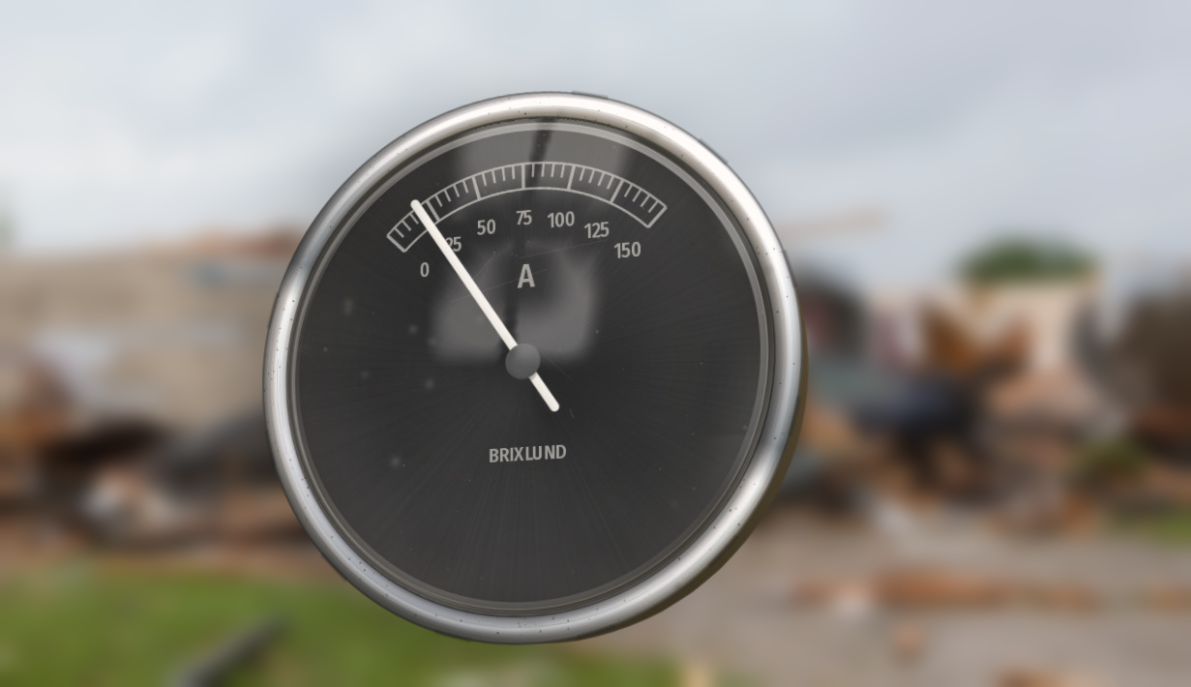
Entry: 20A
